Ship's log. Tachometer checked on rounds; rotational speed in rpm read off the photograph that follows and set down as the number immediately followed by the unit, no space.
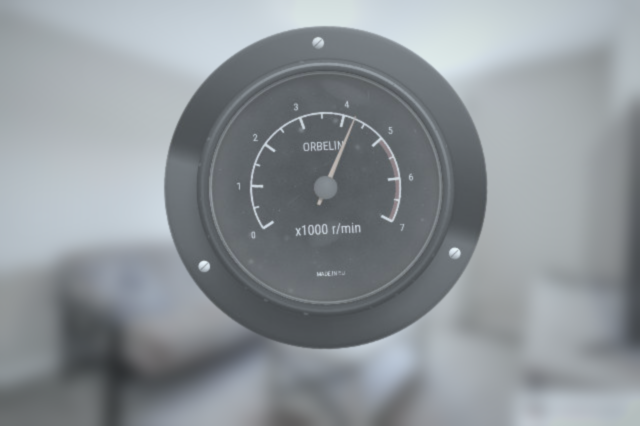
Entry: 4250rpm
